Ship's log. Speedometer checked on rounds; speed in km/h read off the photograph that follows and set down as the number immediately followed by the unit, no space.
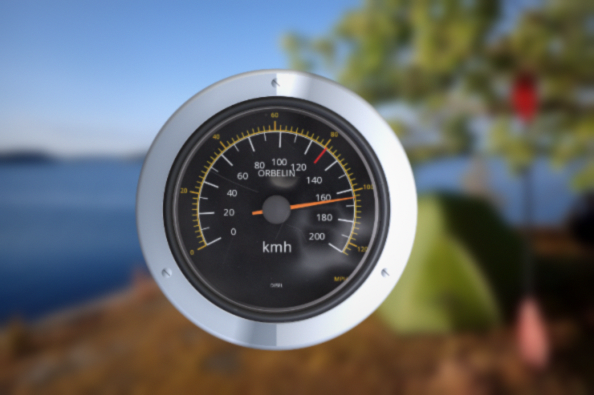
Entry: 165km/h
